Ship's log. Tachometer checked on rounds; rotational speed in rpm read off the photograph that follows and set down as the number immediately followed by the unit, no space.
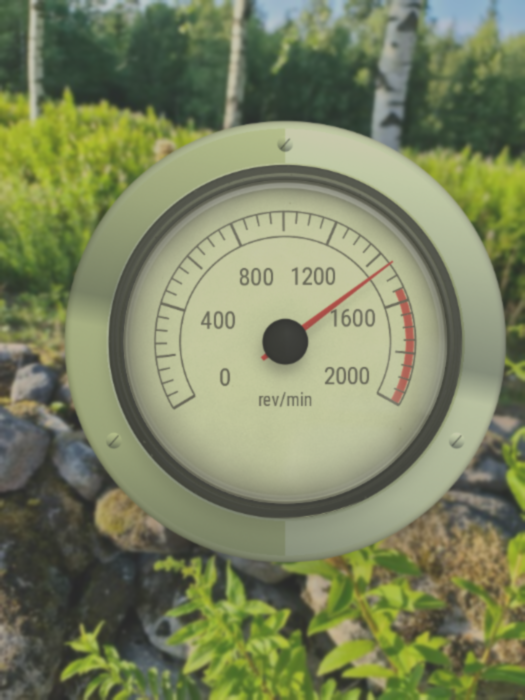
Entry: 1450rpm
